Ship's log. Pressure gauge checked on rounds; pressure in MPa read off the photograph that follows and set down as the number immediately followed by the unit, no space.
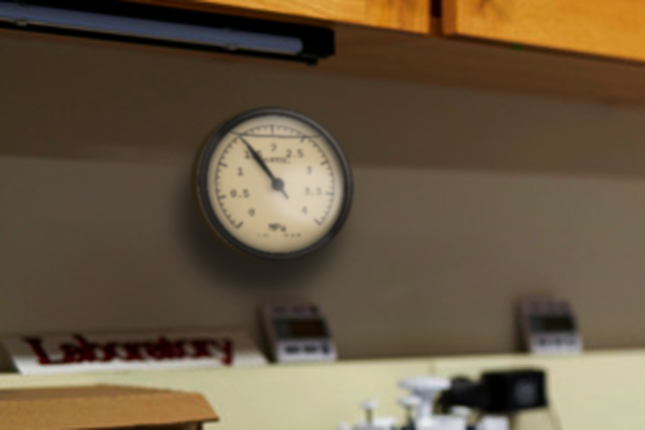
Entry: 1.5MPa
